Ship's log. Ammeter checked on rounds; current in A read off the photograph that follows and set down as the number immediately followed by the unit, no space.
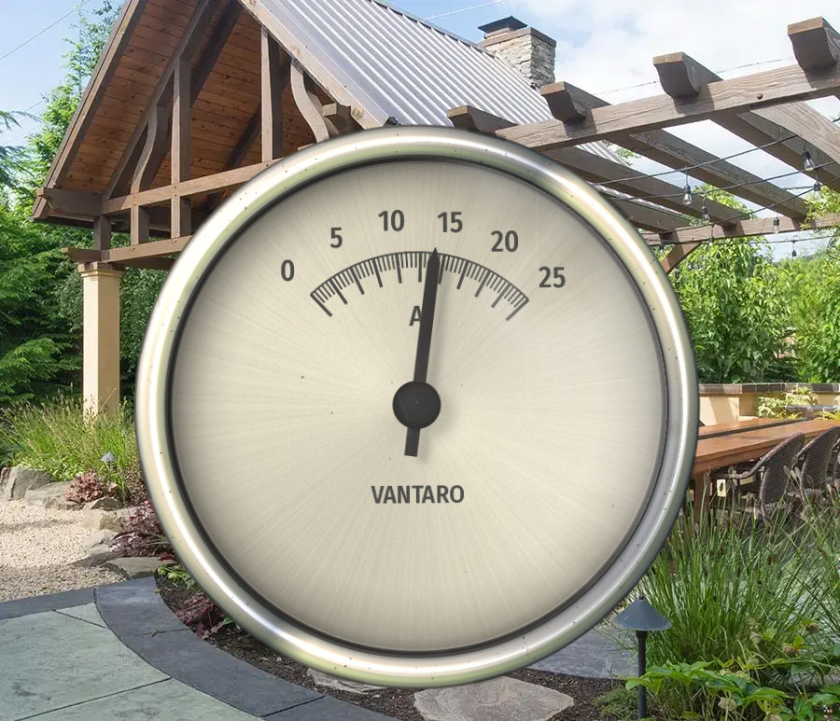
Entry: 14A
